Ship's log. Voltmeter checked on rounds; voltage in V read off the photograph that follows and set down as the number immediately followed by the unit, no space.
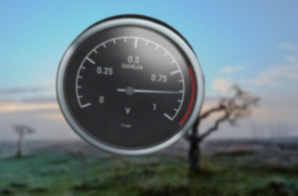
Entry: 0.85V
